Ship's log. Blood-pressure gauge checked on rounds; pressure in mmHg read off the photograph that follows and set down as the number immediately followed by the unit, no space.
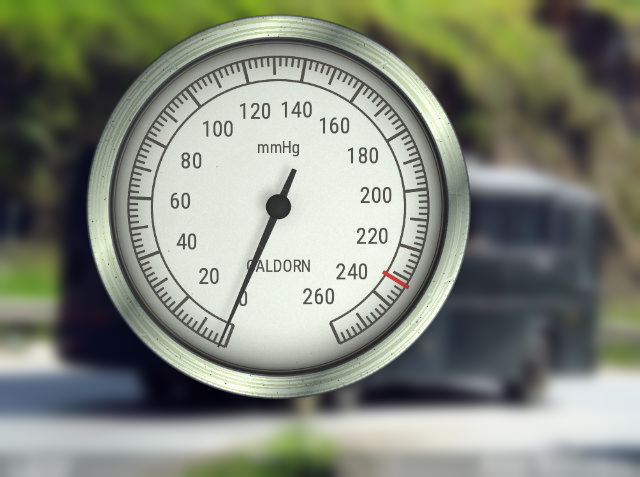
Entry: 2mmHg
